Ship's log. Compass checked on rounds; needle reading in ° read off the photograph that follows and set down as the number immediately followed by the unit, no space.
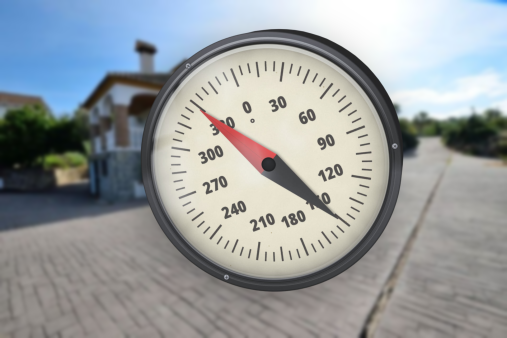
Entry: 330°
